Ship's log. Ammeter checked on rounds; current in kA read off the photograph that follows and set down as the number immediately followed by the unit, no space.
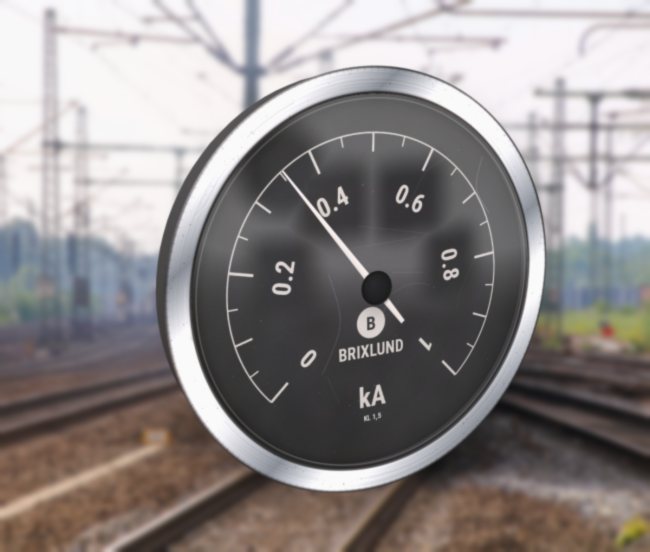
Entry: 0.35kA
